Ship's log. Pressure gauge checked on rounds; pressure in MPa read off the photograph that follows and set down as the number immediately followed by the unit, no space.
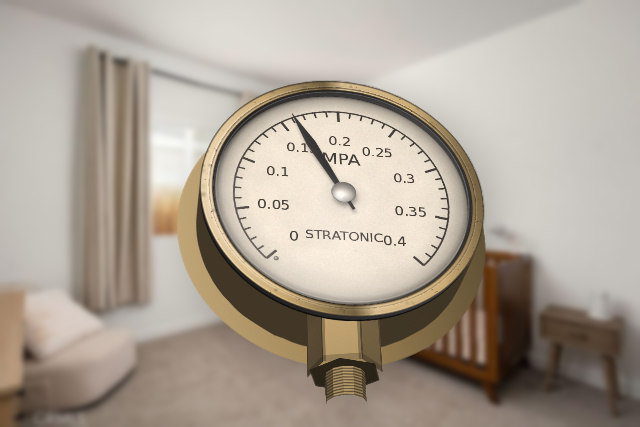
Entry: 0.16MPa
